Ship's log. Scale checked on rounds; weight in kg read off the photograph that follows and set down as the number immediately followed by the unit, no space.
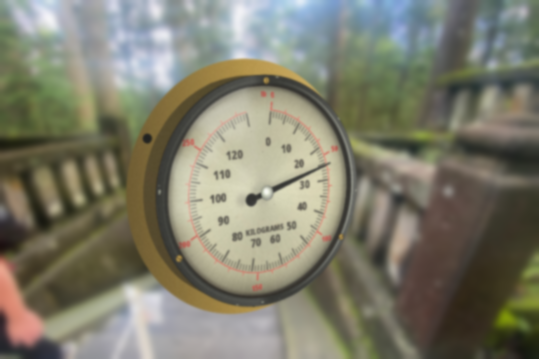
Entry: 25kg
